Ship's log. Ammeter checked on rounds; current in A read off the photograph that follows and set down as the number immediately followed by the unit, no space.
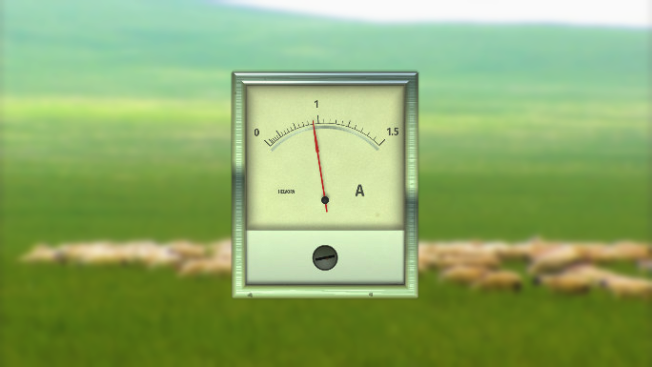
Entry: 0.95A
